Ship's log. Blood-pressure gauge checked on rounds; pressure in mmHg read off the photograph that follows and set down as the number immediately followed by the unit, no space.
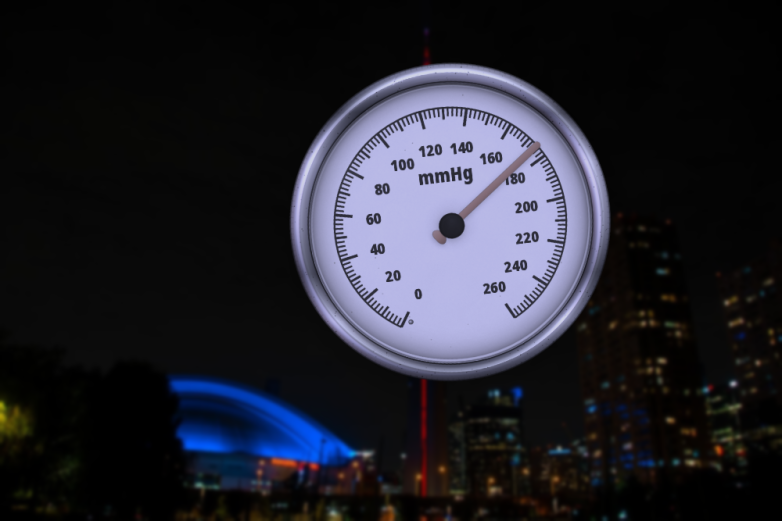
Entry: 174mmHg
